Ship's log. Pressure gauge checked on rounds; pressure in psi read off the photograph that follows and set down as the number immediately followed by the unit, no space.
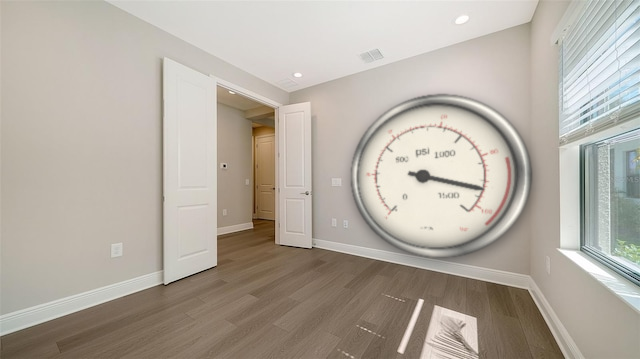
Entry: 1350psi
